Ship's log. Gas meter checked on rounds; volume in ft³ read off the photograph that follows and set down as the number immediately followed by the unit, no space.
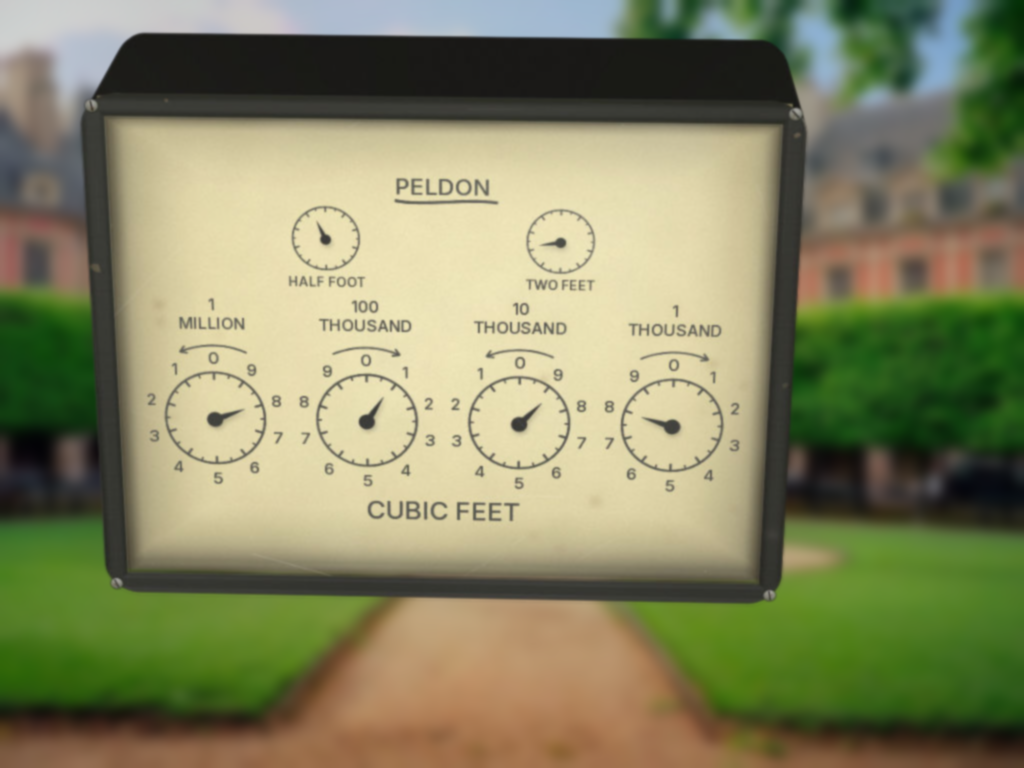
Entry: 808800ft³
